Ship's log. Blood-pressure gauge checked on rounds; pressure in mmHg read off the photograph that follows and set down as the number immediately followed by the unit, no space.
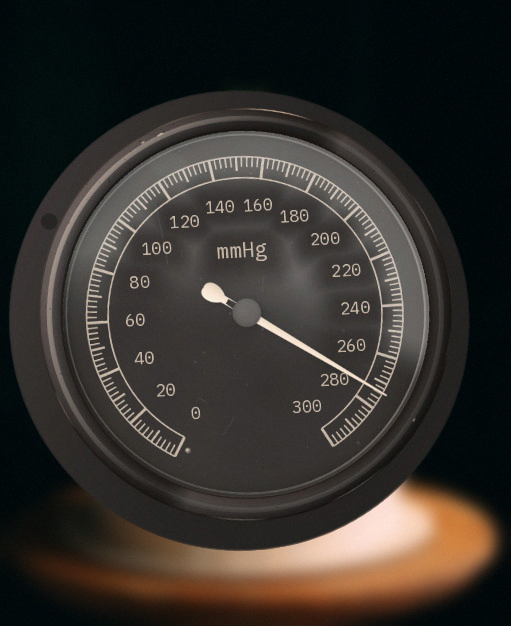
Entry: 274mmHg
